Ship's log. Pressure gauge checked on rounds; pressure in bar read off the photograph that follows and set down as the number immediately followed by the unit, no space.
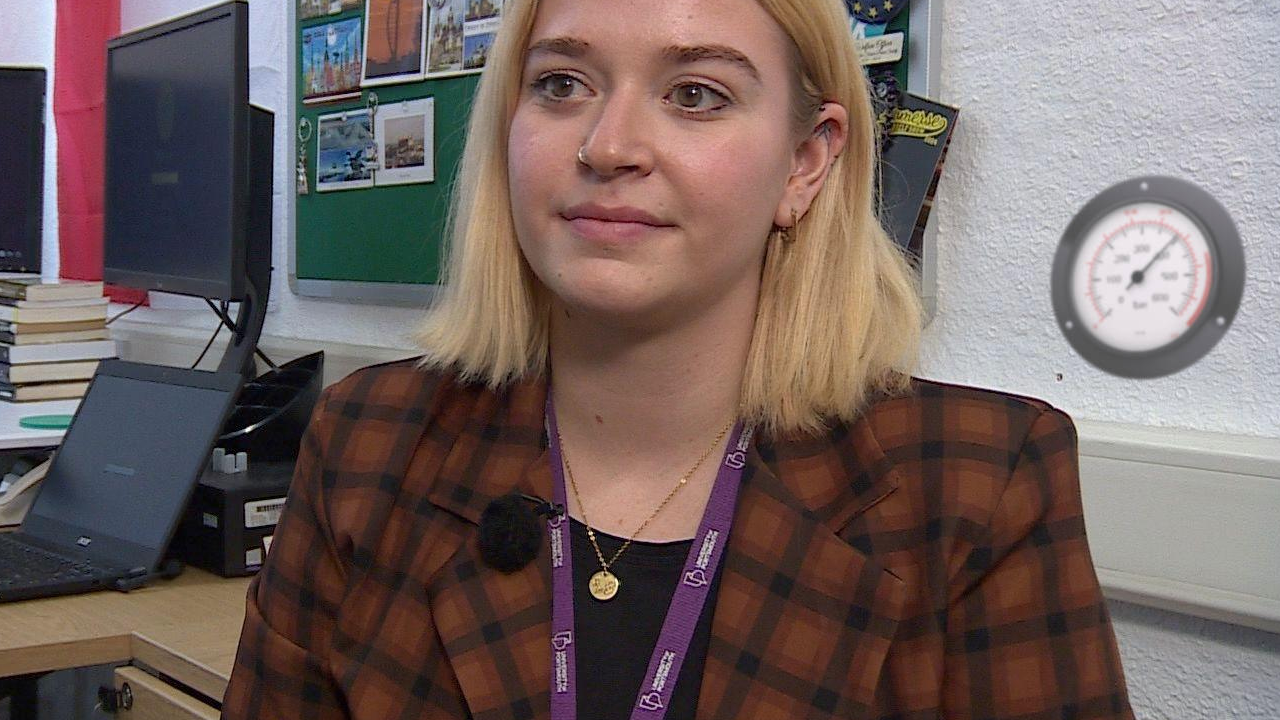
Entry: 400bar
